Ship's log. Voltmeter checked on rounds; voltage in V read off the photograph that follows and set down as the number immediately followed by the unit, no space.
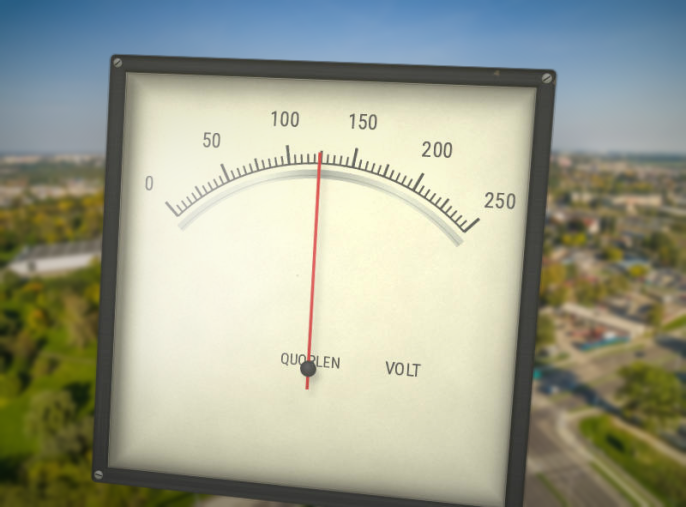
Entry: 125V
